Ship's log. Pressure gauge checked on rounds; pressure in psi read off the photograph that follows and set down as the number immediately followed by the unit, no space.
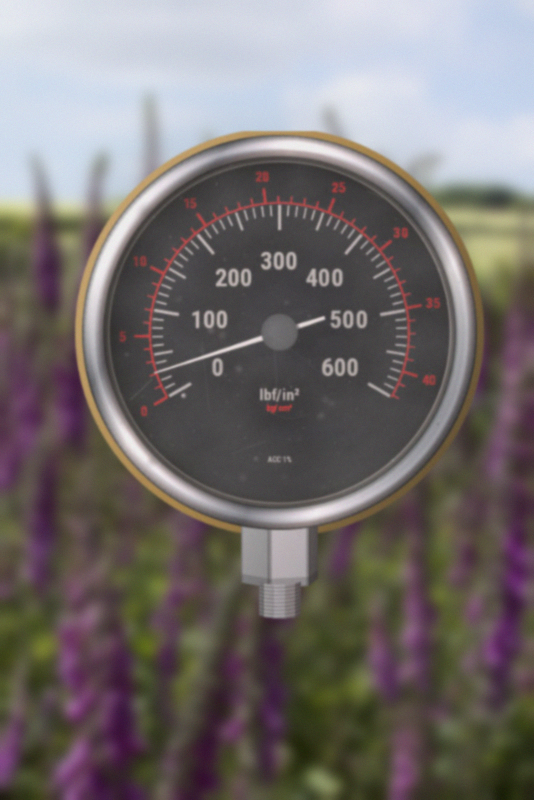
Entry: 30psi
